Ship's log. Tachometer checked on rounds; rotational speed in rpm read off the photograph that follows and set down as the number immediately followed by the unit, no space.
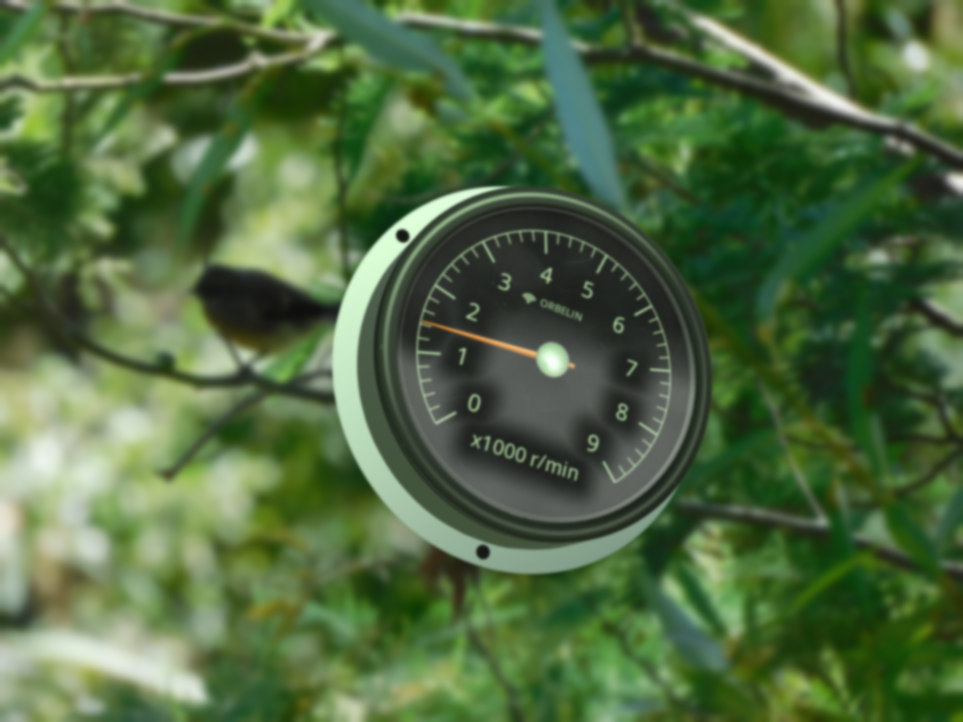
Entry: 1400rpm
